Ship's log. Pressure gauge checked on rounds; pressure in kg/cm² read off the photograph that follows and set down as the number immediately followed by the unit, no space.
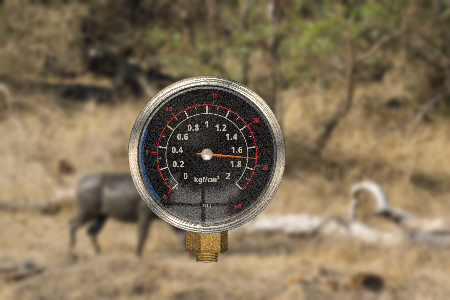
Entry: 1.7kg/cm²
